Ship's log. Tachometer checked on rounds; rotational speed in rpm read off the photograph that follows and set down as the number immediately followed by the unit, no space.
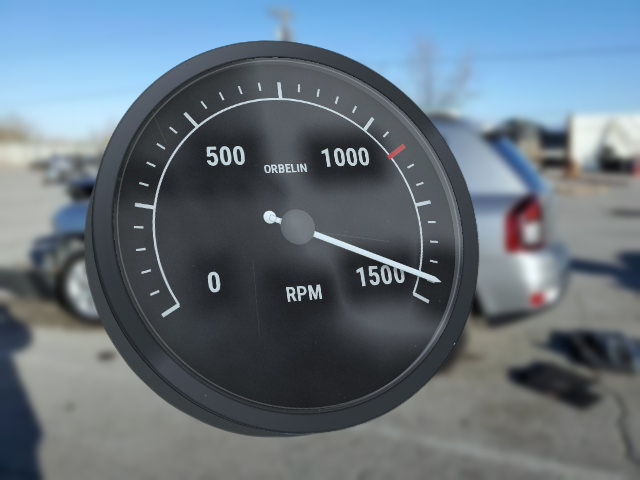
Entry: 1450rpm
